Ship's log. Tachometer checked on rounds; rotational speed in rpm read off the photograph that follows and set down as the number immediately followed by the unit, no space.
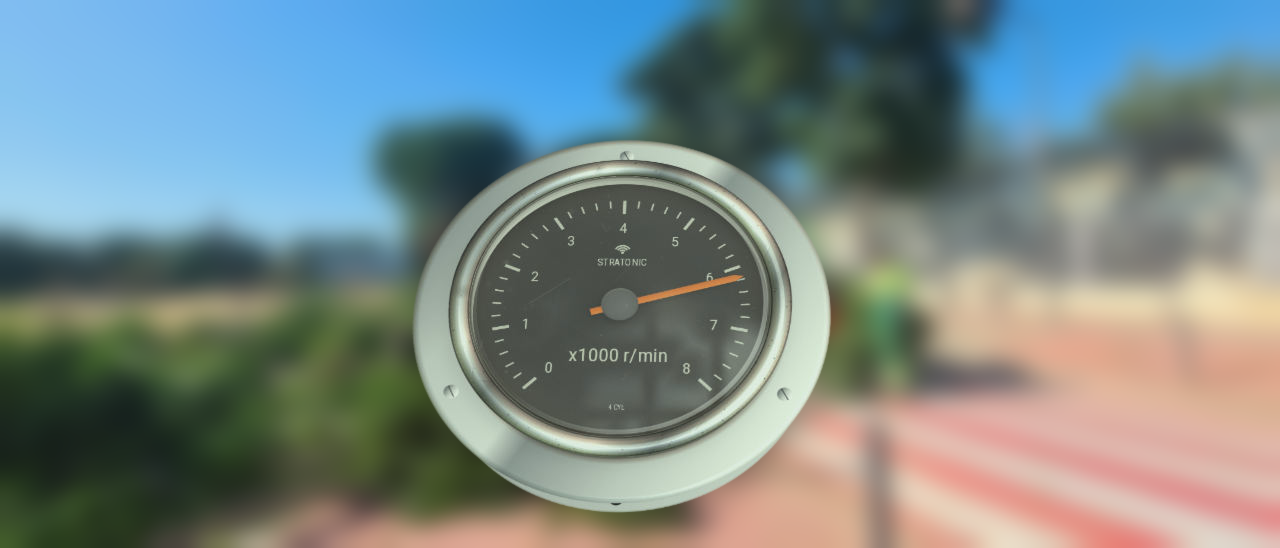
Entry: 6200rpm
